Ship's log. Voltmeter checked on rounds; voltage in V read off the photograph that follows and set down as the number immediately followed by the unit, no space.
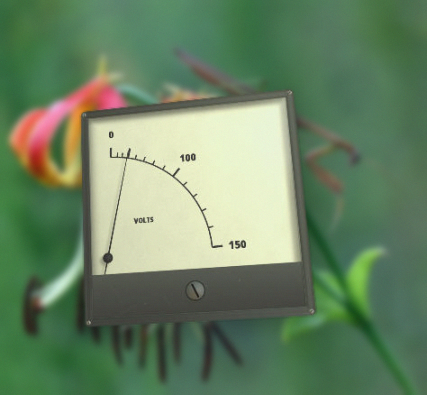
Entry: 50V
